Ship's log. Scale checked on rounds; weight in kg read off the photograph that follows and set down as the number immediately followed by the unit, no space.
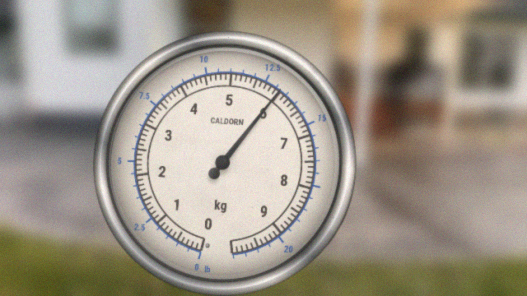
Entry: 6kg
